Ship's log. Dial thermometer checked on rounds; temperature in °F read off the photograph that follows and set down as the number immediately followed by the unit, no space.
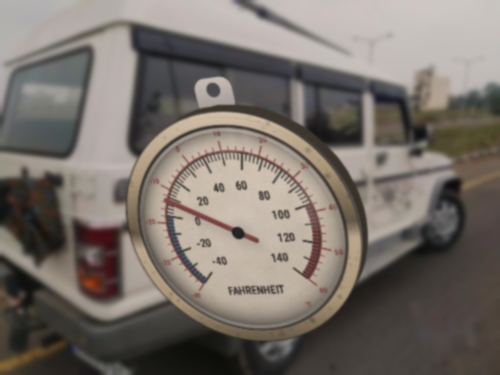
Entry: 10°F
